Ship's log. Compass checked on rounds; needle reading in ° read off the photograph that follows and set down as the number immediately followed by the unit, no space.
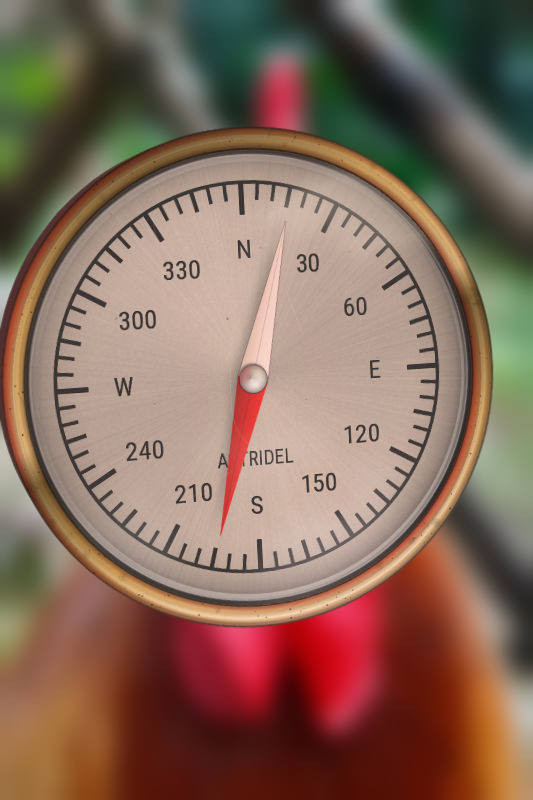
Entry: 195°
